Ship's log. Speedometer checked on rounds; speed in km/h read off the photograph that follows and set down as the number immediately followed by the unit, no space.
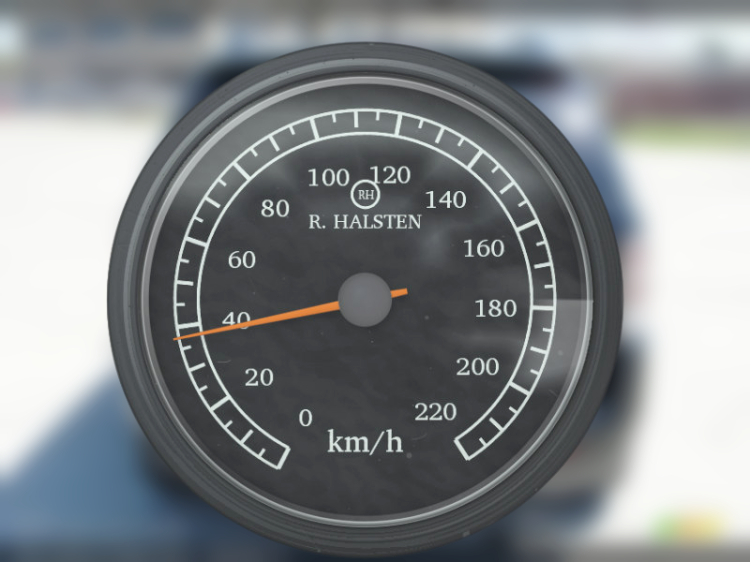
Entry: 37.5km/h
